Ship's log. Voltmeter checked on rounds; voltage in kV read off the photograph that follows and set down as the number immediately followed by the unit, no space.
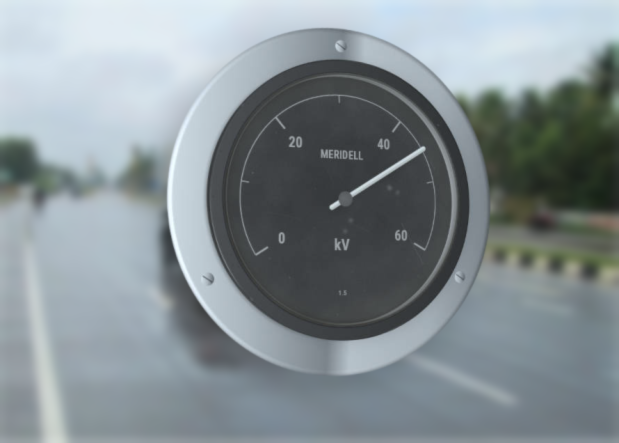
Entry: 45kV
